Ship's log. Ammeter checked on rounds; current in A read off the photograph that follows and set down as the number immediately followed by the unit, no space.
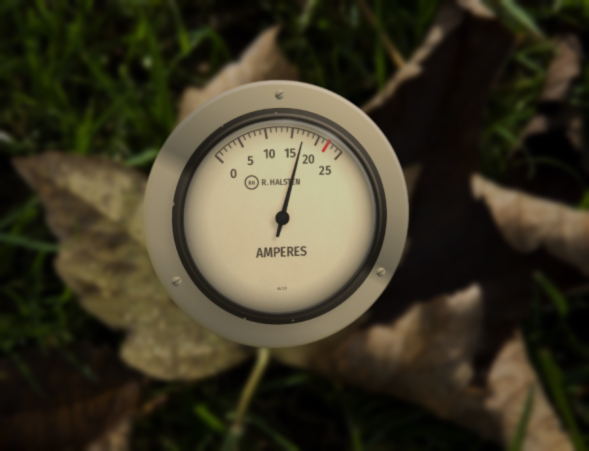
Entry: 17A
